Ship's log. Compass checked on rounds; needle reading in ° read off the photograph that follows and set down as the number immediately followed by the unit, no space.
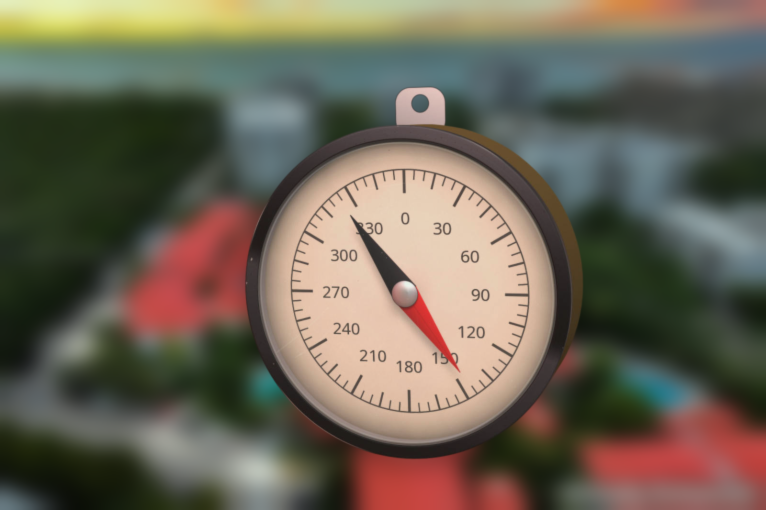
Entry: 145°
